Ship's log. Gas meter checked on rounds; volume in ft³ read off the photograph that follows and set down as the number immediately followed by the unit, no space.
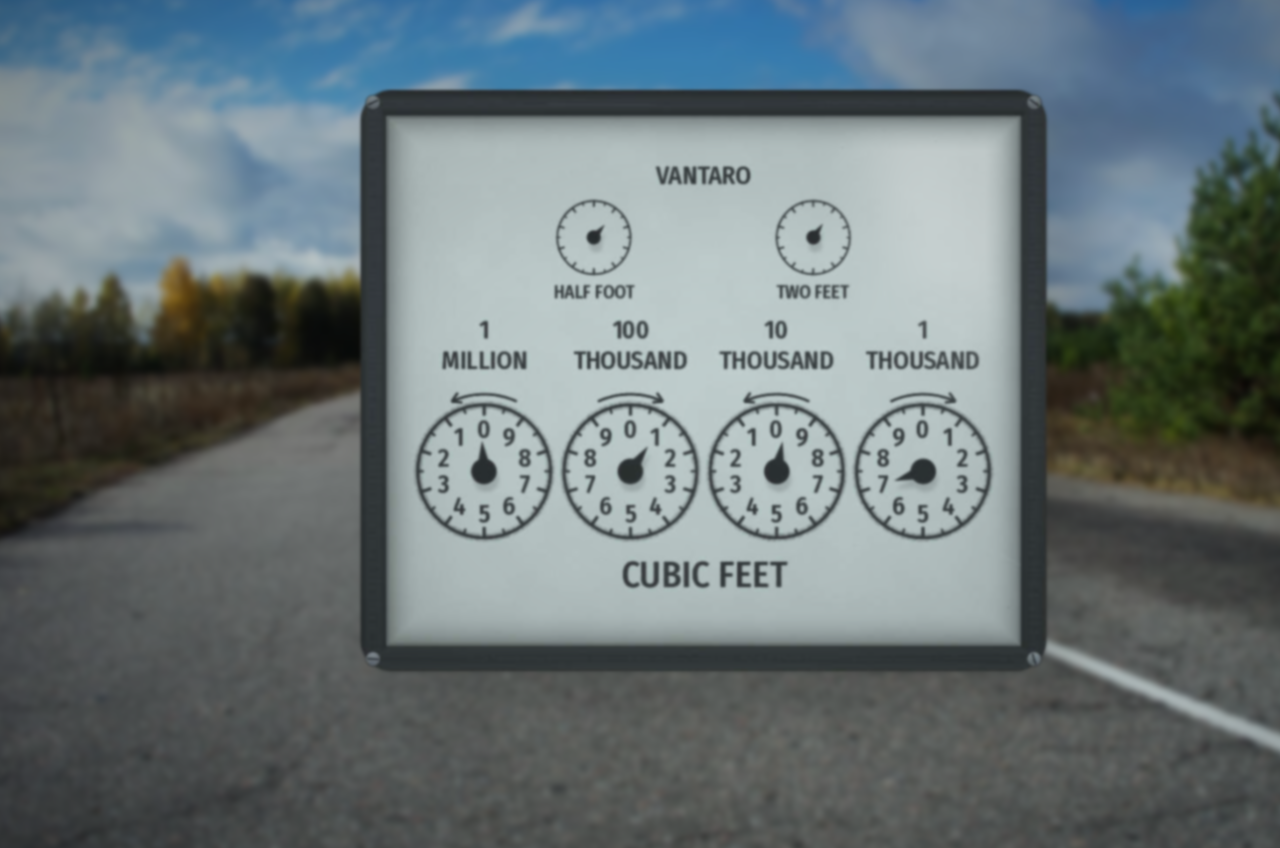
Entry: 9700ft³
